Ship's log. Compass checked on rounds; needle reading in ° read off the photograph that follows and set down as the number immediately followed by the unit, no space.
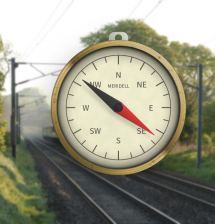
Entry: 127.5°
